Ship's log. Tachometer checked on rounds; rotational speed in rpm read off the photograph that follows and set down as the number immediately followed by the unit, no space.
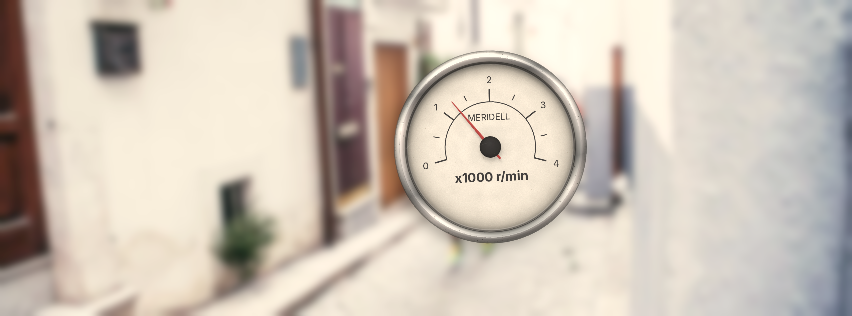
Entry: 1250rpm
